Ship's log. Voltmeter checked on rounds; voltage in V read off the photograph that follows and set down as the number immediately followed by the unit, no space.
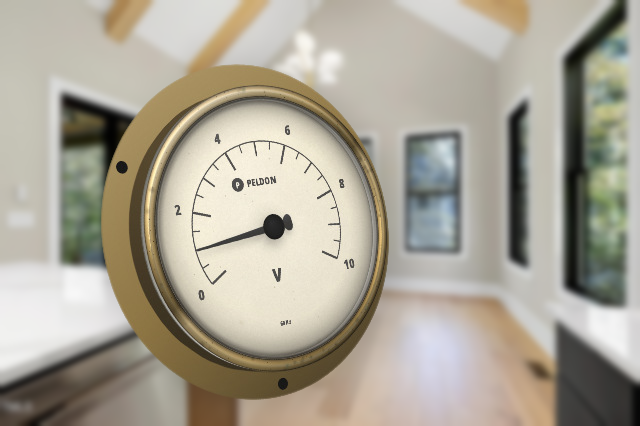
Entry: 1V
